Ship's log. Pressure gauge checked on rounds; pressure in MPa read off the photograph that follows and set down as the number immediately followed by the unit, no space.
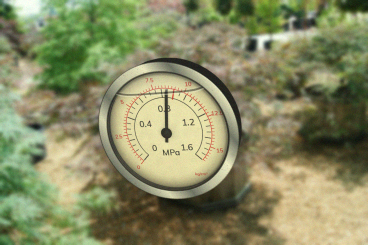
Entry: 0.85MPa
